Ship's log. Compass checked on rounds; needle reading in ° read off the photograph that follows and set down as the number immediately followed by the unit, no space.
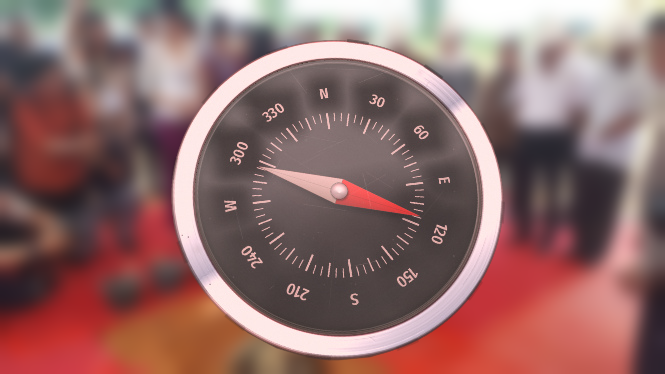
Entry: 115°
